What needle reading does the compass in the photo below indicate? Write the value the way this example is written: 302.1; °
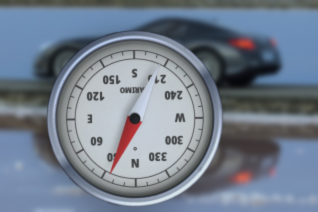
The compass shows 25; °
